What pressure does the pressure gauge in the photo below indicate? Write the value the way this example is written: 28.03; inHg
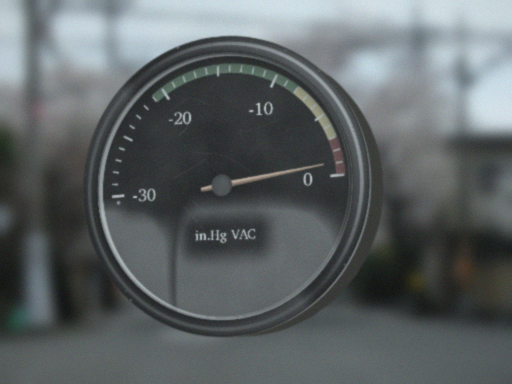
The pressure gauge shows -1; inHg
